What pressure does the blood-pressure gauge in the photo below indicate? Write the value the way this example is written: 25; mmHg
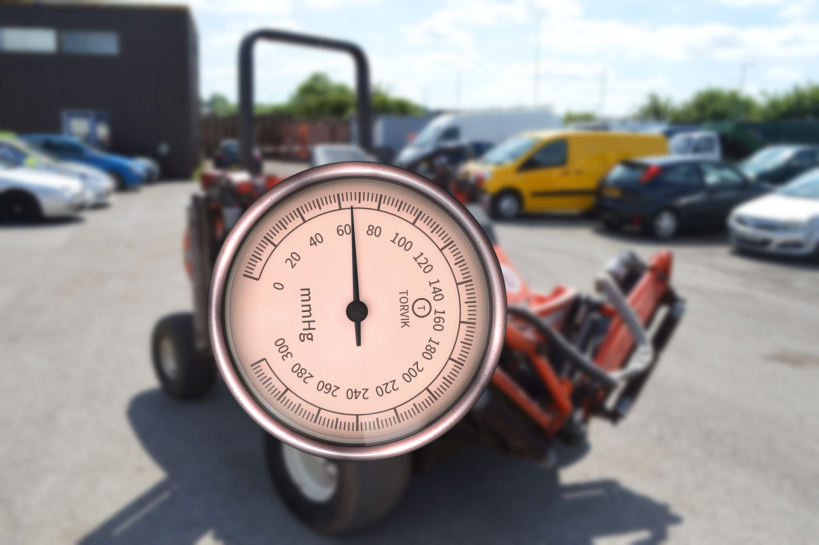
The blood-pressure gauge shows 66; mmHg
